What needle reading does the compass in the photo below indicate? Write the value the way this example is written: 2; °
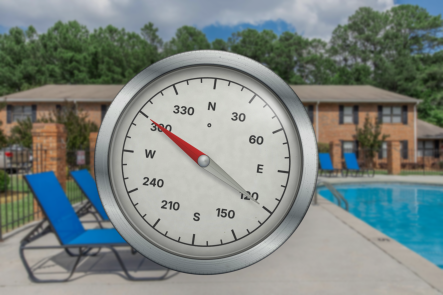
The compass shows 300; °
